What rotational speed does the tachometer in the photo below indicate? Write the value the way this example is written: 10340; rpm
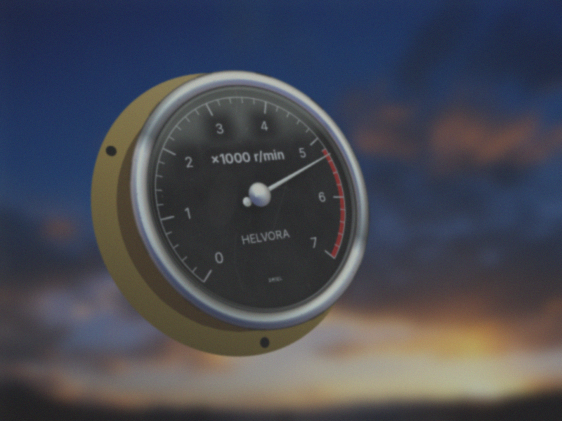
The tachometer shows 5300; rpm
